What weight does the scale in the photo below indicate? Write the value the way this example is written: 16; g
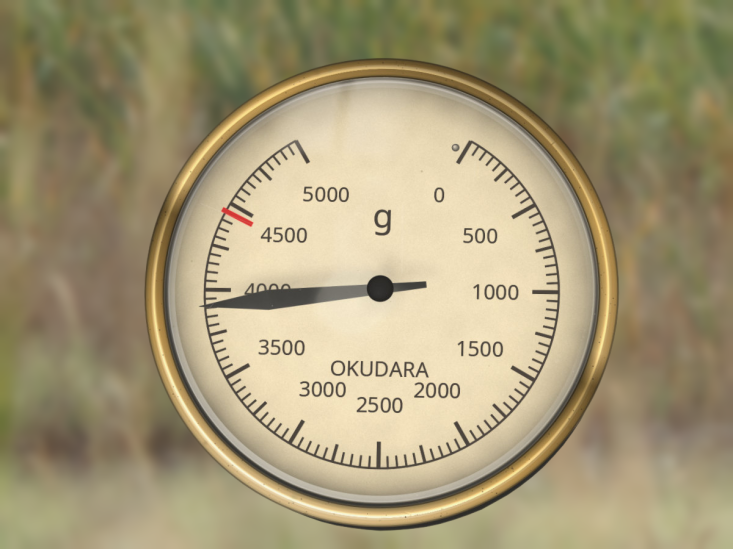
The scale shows 3900; g
